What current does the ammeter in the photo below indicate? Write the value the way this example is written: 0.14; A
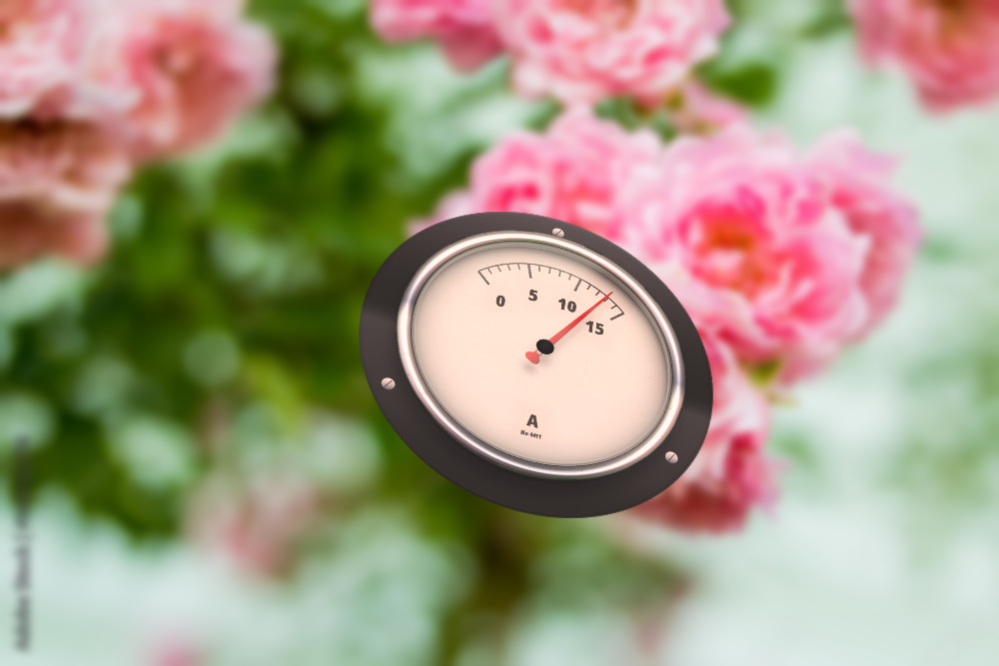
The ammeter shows 13; A
